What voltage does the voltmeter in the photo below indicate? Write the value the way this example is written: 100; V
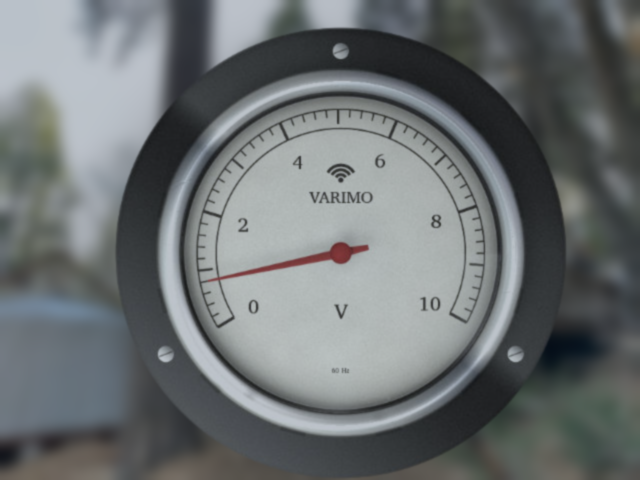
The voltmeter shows 0.8; V
